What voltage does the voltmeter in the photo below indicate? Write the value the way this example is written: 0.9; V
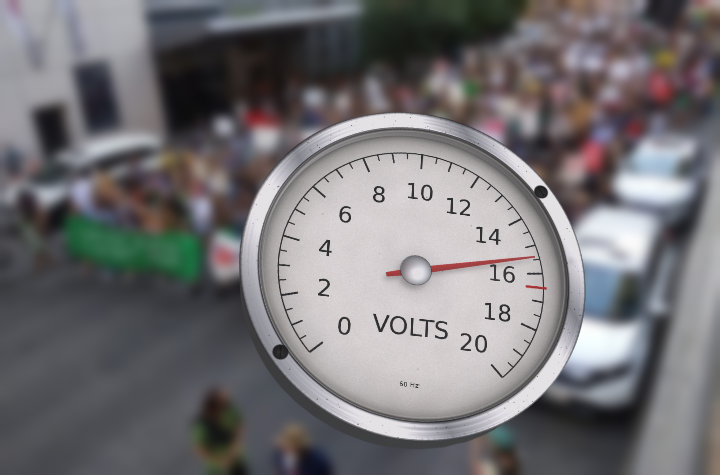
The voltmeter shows 15.5; V
